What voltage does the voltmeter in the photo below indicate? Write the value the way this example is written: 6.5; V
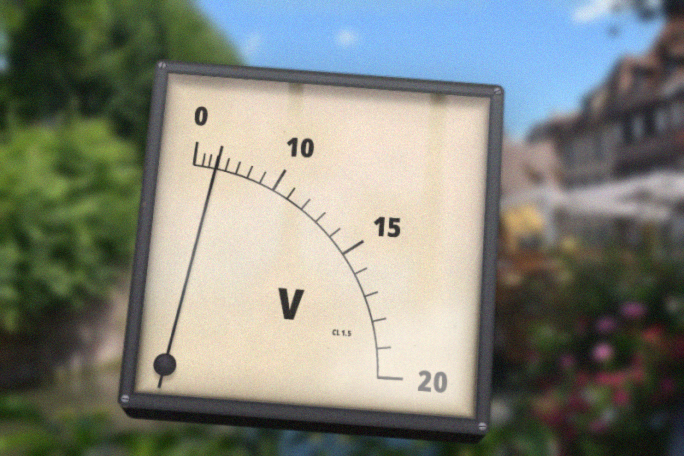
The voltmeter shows 5; V
